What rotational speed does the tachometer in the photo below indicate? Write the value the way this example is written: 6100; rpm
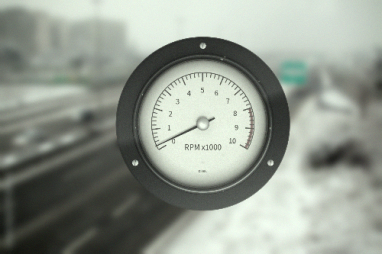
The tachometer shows 200; rpm
